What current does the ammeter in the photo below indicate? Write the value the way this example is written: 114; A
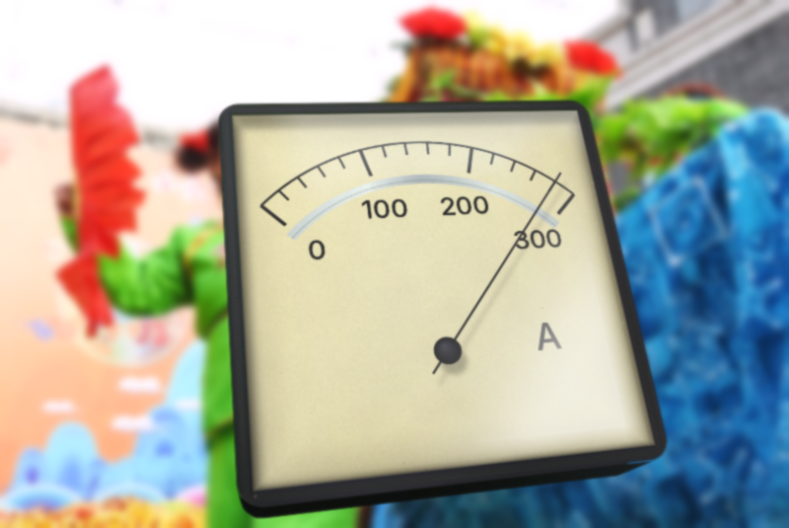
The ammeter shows 280; A
